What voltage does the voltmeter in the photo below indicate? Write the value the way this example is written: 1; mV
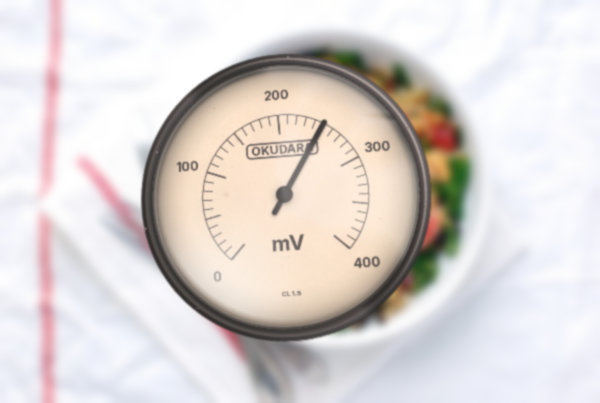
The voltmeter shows 250; mV
